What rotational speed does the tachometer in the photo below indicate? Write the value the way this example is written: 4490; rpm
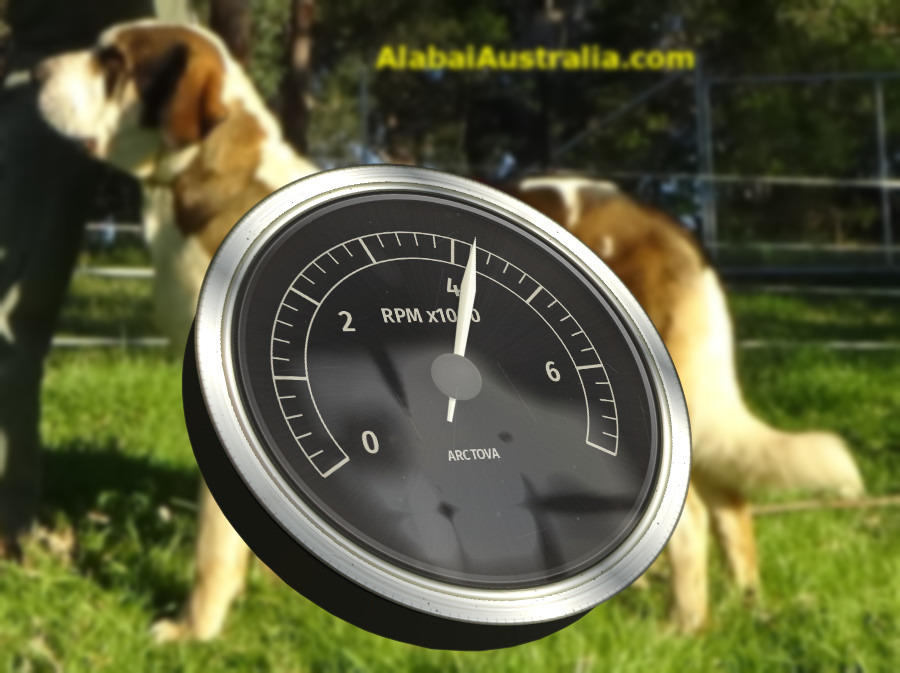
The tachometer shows 4200; rpm
